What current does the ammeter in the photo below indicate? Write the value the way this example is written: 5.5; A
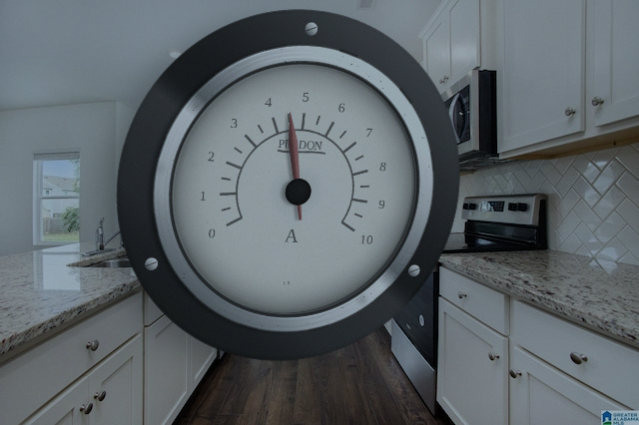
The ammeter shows 4.5; A
